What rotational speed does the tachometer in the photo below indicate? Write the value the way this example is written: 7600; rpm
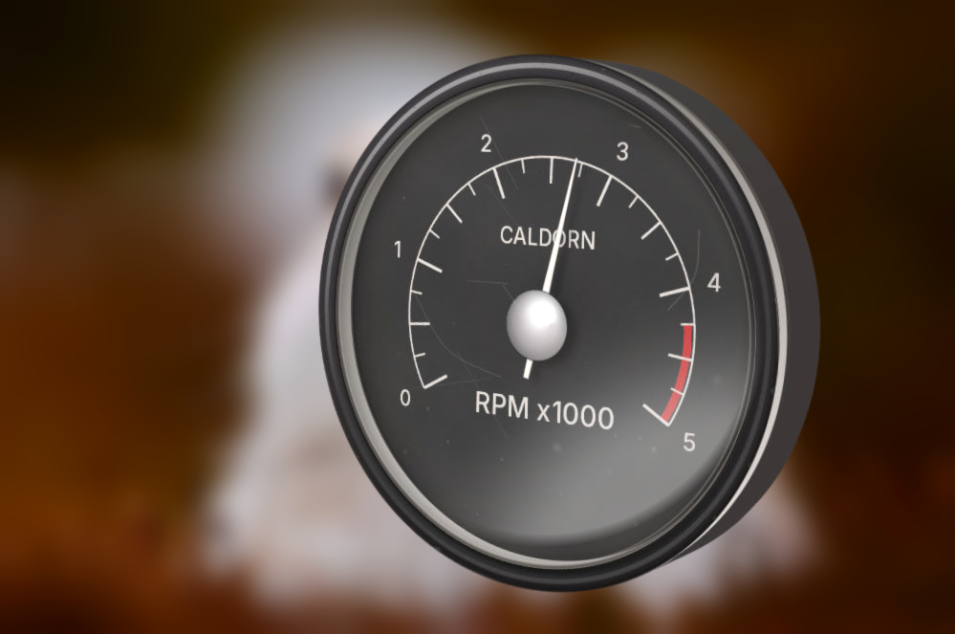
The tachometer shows 2750; rpm
